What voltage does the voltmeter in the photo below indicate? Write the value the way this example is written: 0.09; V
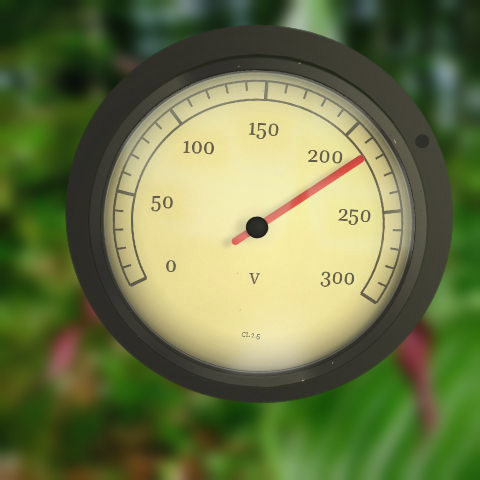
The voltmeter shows 215; V
